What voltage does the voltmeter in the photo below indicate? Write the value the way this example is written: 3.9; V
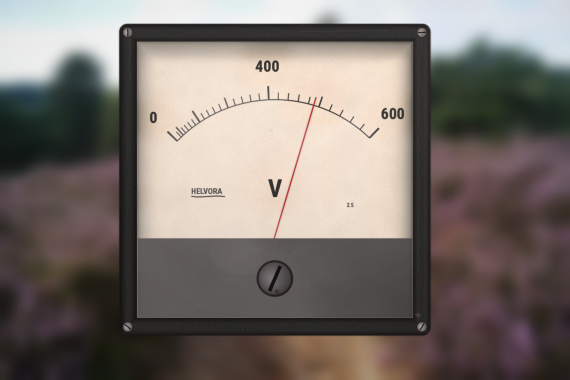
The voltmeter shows 490; V
